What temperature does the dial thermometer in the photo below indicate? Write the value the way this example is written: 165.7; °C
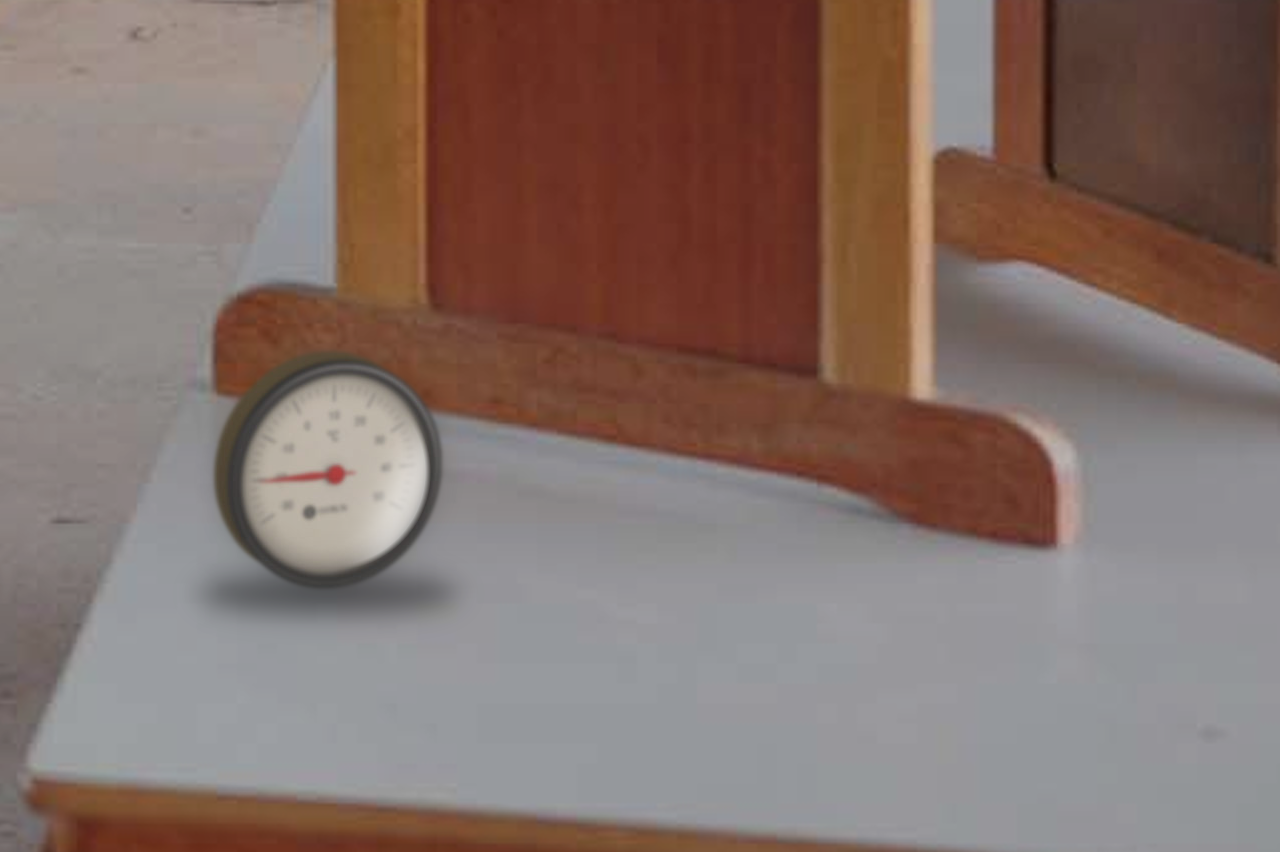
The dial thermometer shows -20; °C
